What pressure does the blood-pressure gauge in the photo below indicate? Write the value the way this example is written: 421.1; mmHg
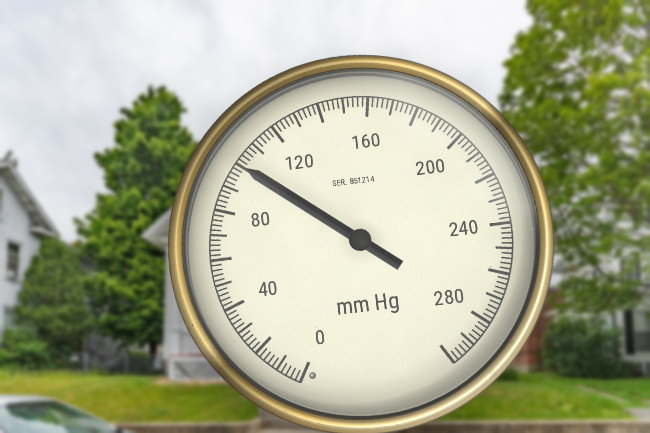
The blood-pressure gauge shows 100; mmHg
